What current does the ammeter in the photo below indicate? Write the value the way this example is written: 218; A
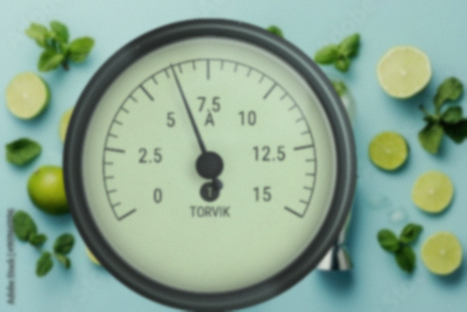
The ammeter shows 6.25; A
